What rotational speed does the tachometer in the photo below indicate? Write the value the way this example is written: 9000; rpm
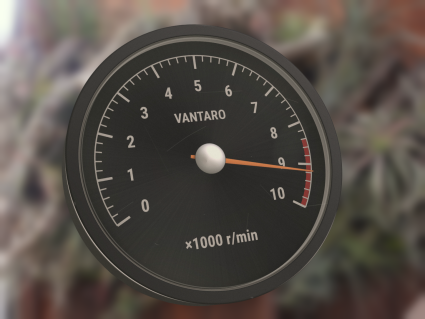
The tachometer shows 9200; rpm
